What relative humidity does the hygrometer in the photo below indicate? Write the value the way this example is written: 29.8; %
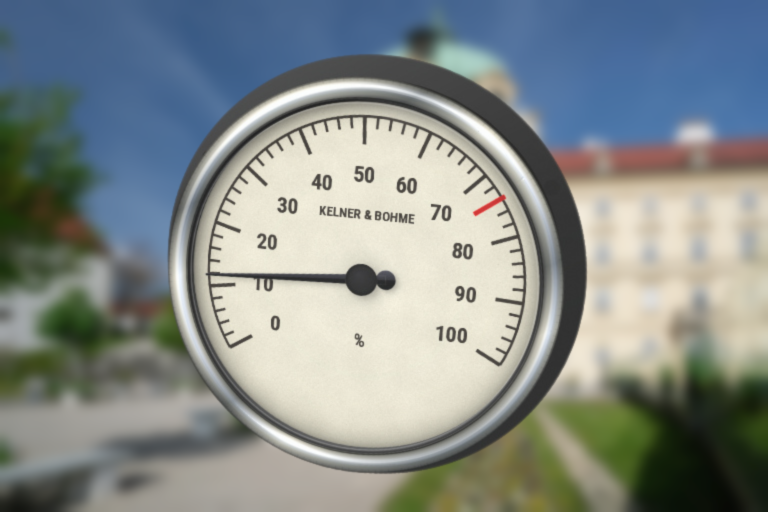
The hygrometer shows 12; %
